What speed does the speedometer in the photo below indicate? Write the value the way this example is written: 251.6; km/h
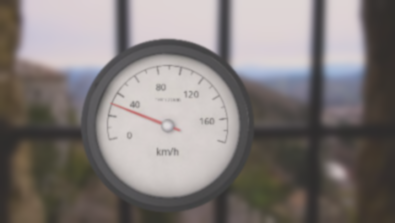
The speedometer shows 30; km/h
